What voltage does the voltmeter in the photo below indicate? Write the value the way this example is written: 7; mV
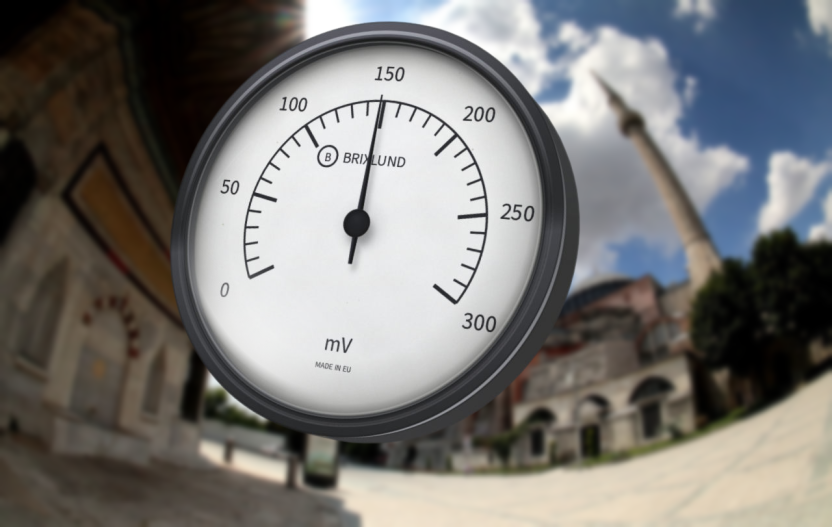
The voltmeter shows 150; mV
